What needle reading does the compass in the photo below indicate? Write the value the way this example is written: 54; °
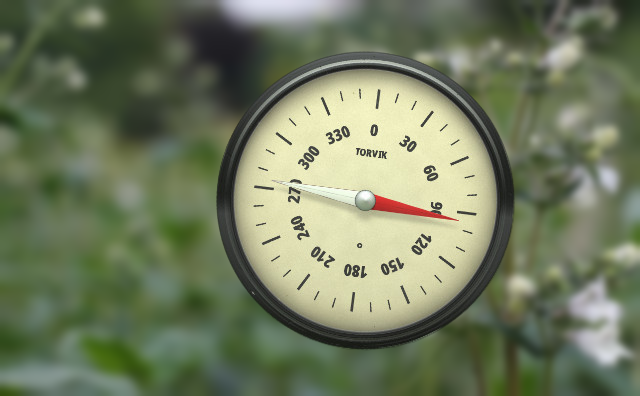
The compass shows 95; °
